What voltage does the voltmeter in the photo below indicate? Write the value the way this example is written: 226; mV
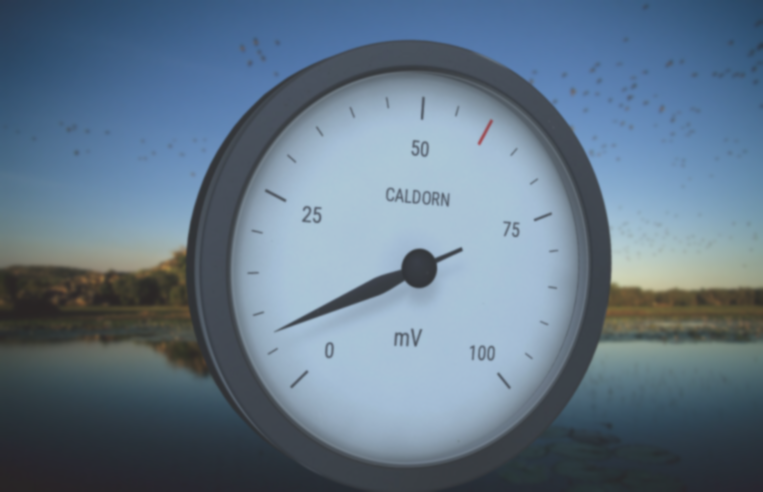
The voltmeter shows 7.5; mV
